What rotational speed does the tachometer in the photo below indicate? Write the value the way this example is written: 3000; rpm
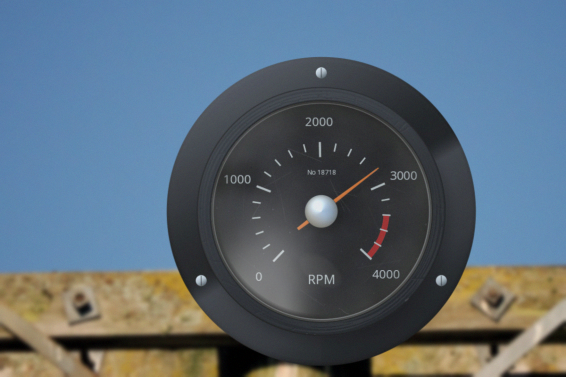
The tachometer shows 2800; rpm
